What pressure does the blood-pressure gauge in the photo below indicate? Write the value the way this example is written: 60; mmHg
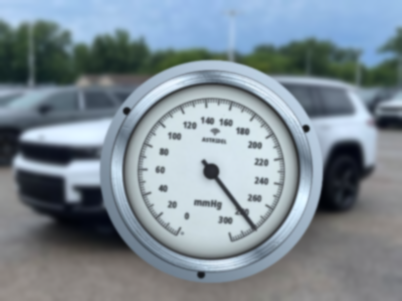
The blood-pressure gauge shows 280; mmHg
